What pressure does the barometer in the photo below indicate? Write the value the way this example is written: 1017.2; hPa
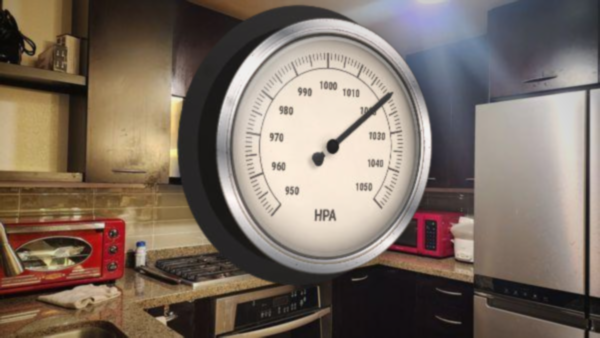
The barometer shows 1020; hPa
